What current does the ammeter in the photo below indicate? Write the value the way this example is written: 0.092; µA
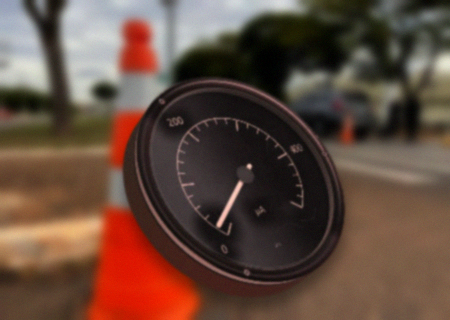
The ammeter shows 20; µA
